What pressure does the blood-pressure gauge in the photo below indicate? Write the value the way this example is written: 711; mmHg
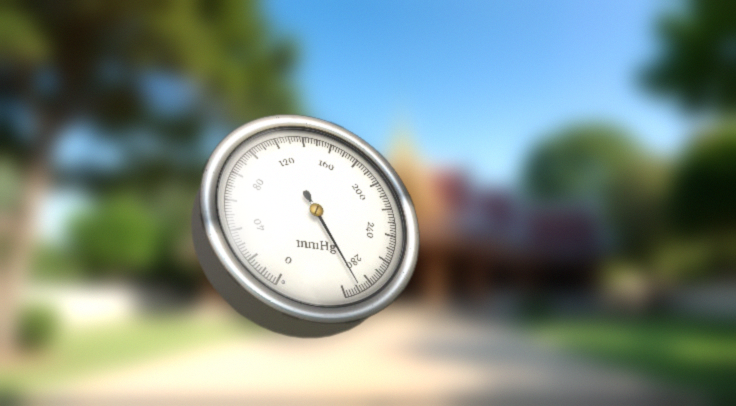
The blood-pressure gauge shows 290; mmHg
